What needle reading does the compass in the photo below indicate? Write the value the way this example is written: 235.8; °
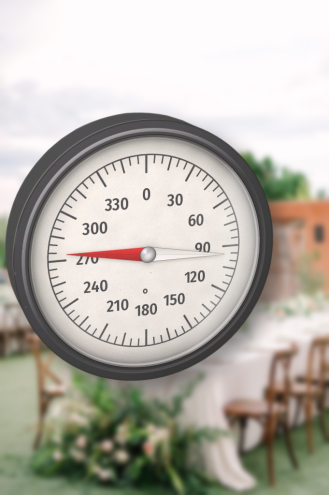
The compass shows 275; °
